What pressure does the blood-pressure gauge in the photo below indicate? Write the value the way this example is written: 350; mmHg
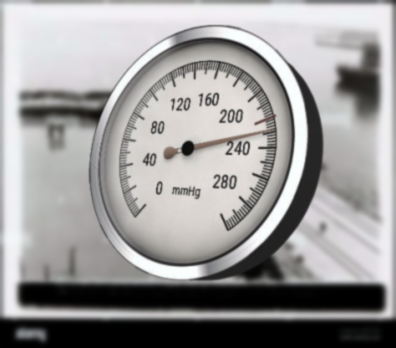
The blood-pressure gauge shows 230; mmHg
